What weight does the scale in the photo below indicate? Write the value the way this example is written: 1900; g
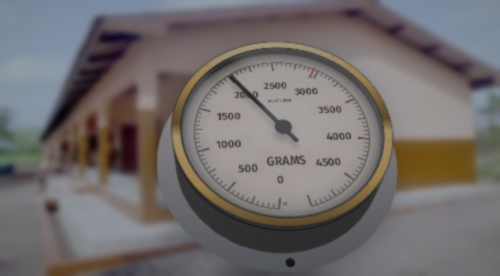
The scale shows 2000; g
